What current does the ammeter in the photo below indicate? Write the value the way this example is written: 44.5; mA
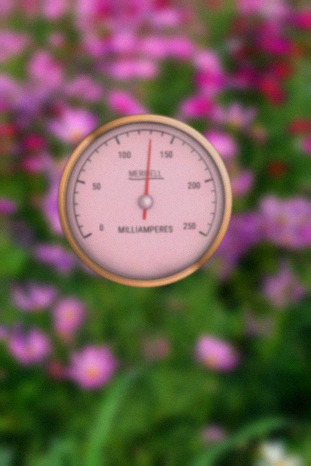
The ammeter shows 130; mA
